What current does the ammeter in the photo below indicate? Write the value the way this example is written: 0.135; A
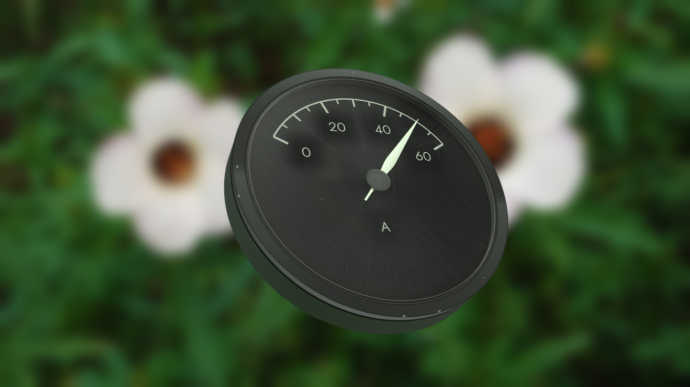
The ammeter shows 50; A
